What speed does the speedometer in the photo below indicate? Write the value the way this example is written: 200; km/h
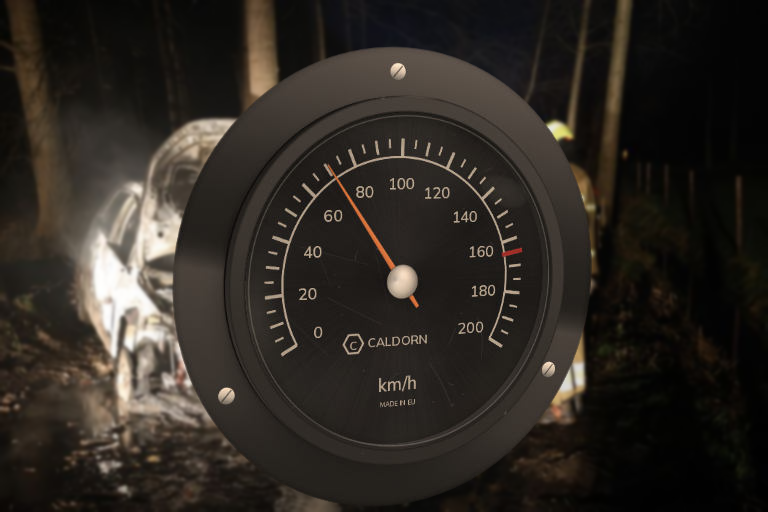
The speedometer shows 70; km/h
